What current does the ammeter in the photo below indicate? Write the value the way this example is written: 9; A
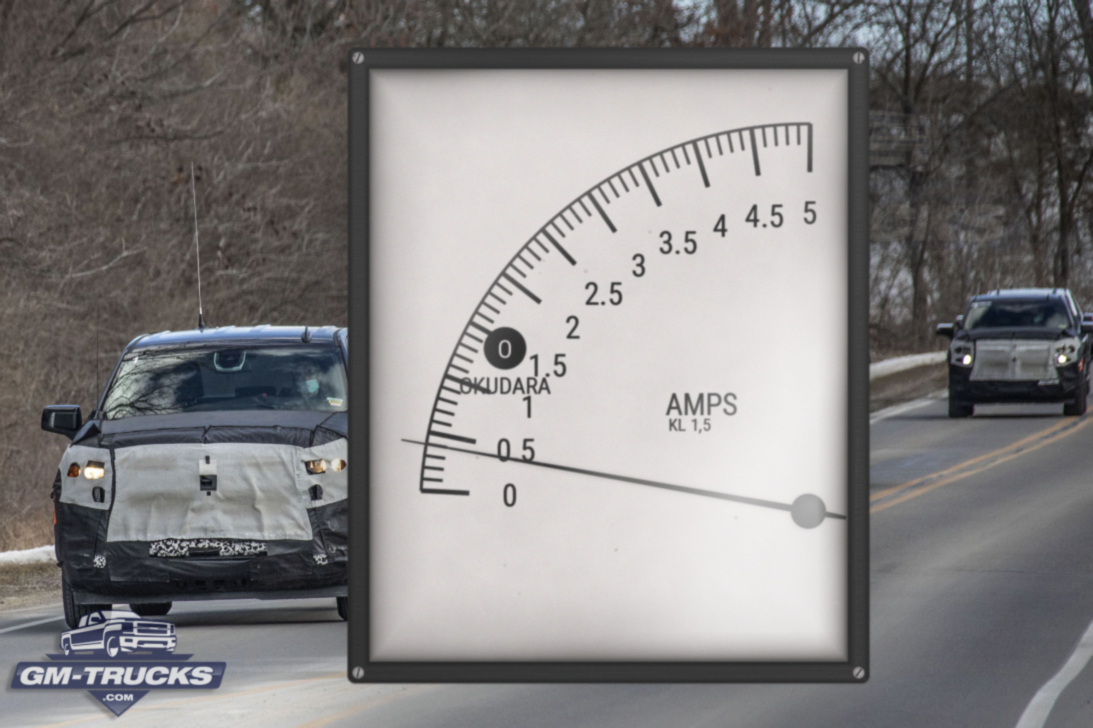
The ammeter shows 0.4; A
